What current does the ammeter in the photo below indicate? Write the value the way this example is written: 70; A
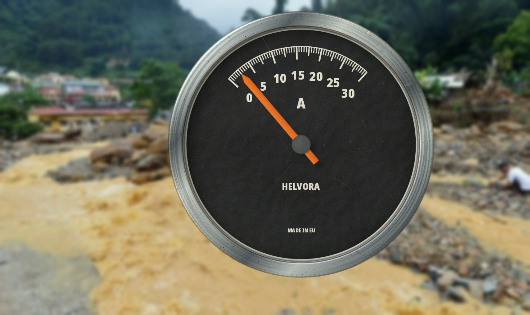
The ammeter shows 2.5; A
